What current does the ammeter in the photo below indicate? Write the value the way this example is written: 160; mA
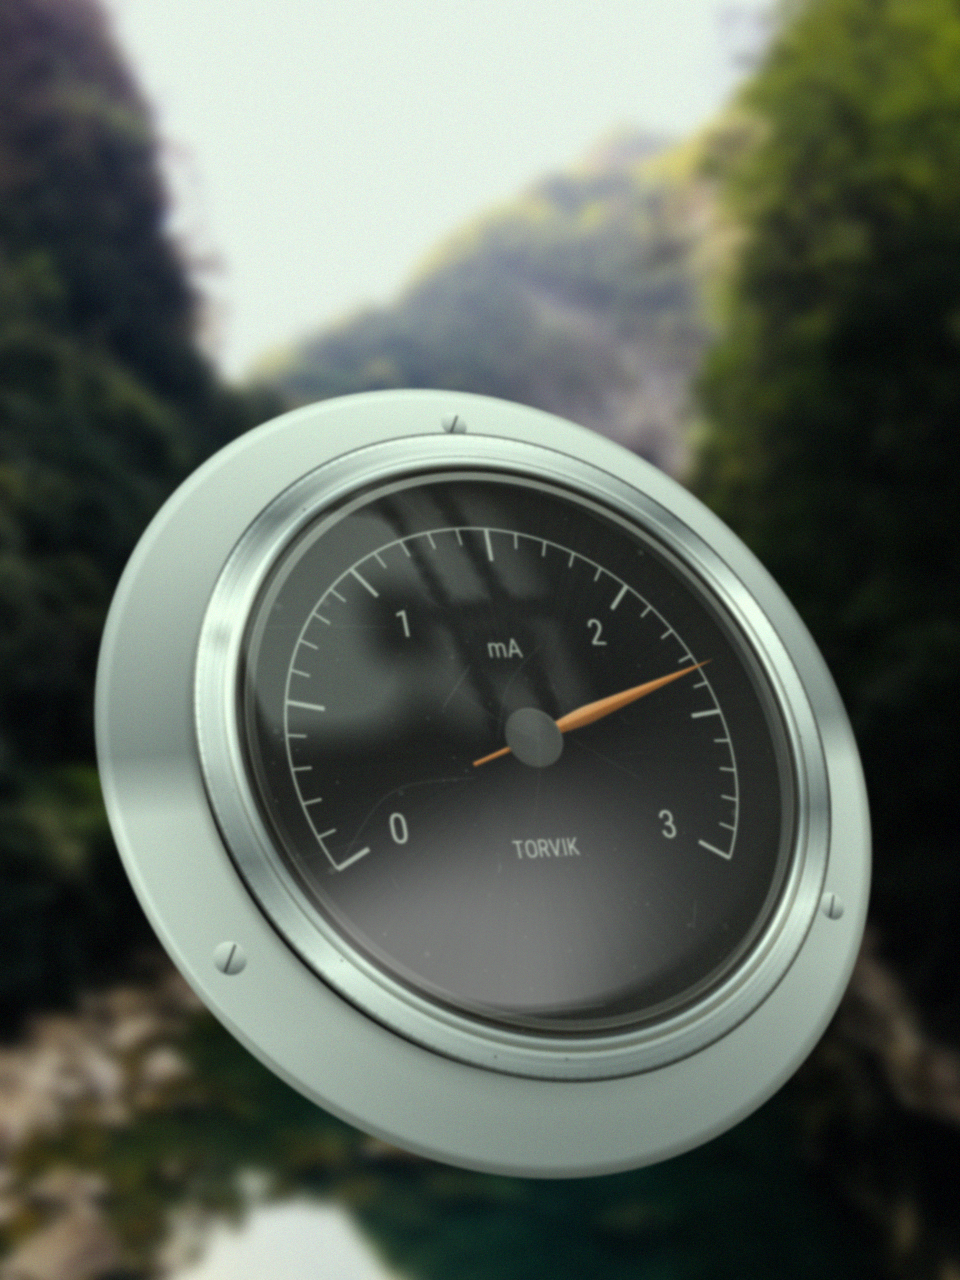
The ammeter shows 2.35; mA
